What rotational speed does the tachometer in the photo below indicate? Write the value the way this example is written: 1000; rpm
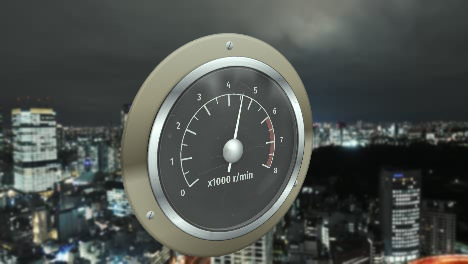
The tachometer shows 4500; rpm
